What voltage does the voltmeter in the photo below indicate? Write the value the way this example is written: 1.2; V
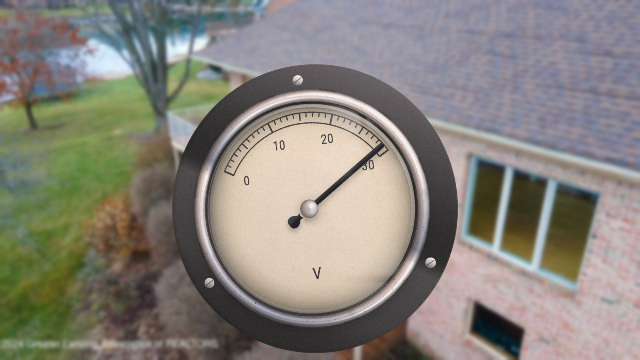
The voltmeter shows 29; V
